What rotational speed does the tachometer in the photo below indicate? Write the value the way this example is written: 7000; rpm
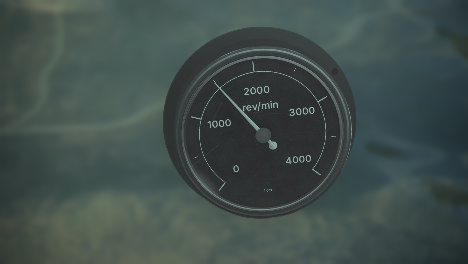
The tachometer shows 1500; rpm
